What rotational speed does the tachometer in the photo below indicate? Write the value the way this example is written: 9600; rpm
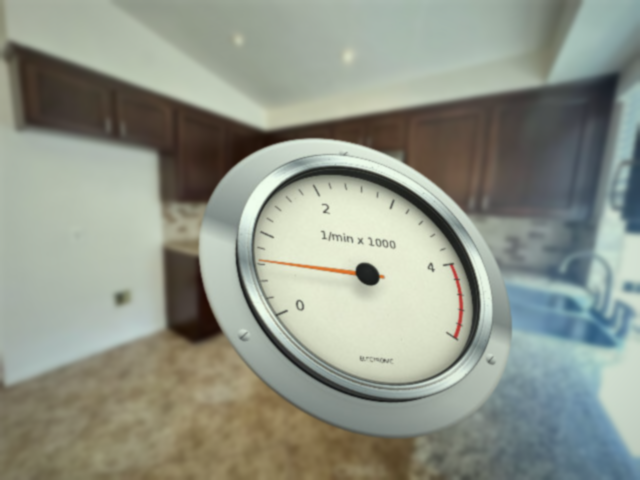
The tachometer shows 600; rpm
